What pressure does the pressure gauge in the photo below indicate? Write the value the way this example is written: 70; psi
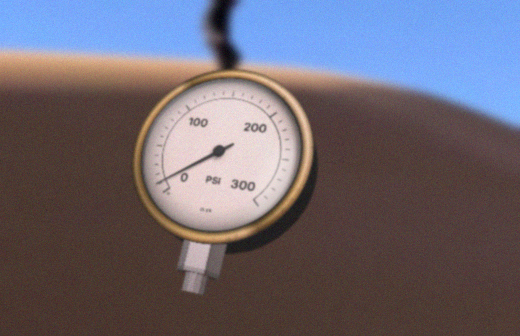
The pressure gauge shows 10; psi
